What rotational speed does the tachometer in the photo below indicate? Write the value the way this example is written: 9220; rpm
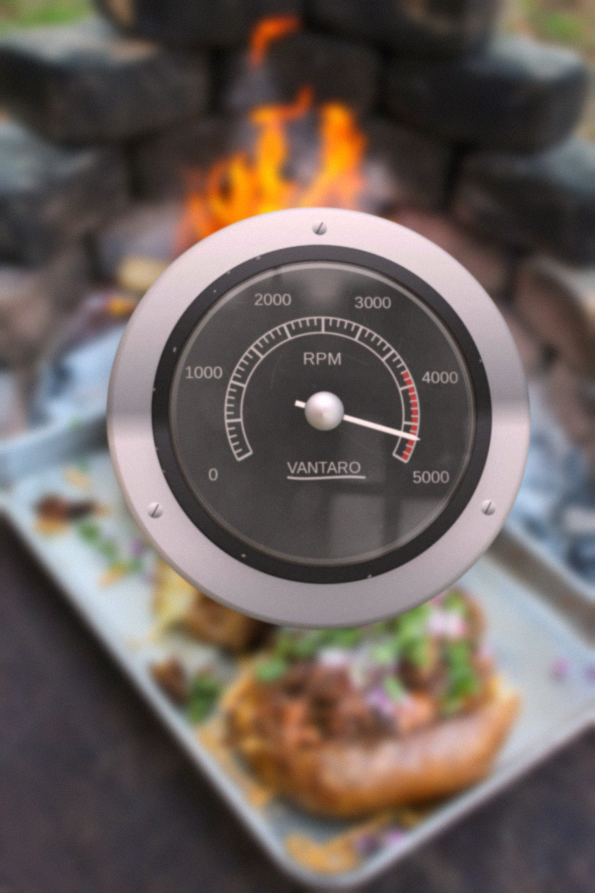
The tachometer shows 4700; rpm
